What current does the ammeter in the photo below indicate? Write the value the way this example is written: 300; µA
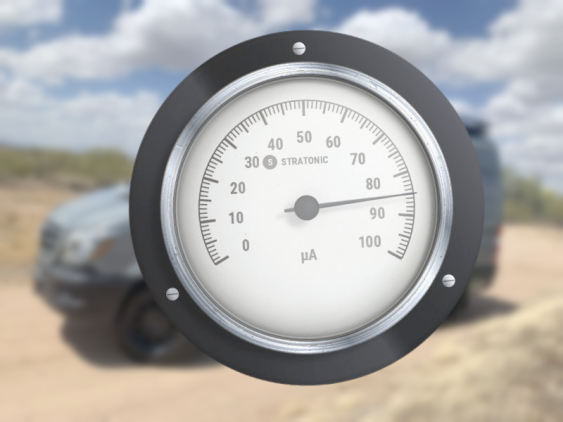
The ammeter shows 85; µA
